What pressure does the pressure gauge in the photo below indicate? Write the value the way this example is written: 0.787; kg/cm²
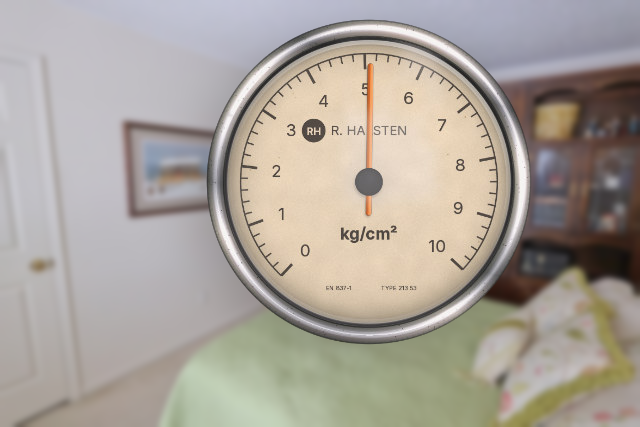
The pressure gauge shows 5.1; kg/cm²
